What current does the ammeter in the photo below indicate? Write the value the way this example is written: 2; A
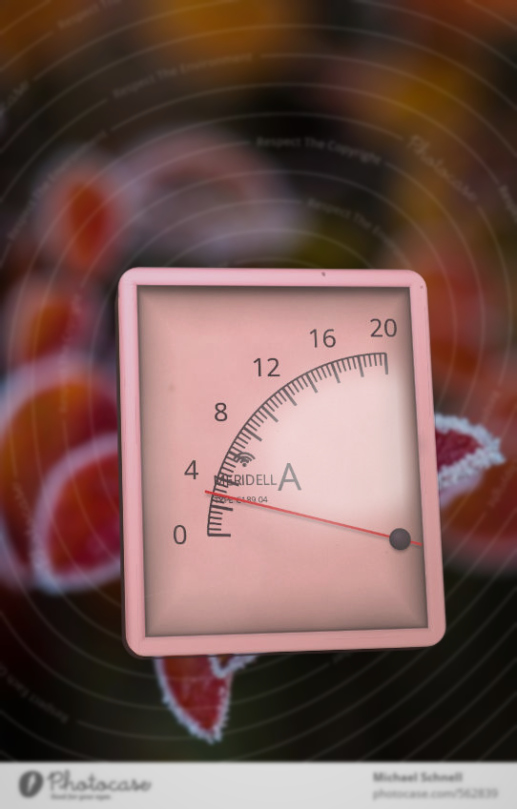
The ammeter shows 2.8; A
